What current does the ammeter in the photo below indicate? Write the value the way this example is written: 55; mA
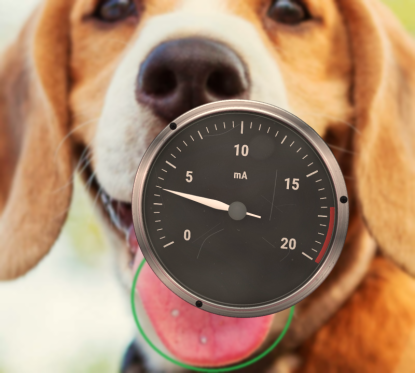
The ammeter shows 3.5; mA
